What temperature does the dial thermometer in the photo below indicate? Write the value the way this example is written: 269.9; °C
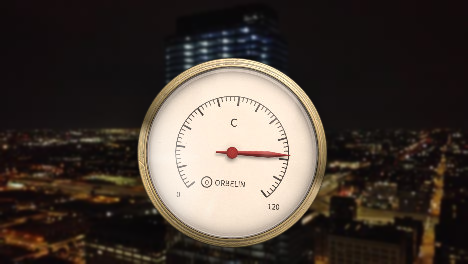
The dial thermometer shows 98; °C
